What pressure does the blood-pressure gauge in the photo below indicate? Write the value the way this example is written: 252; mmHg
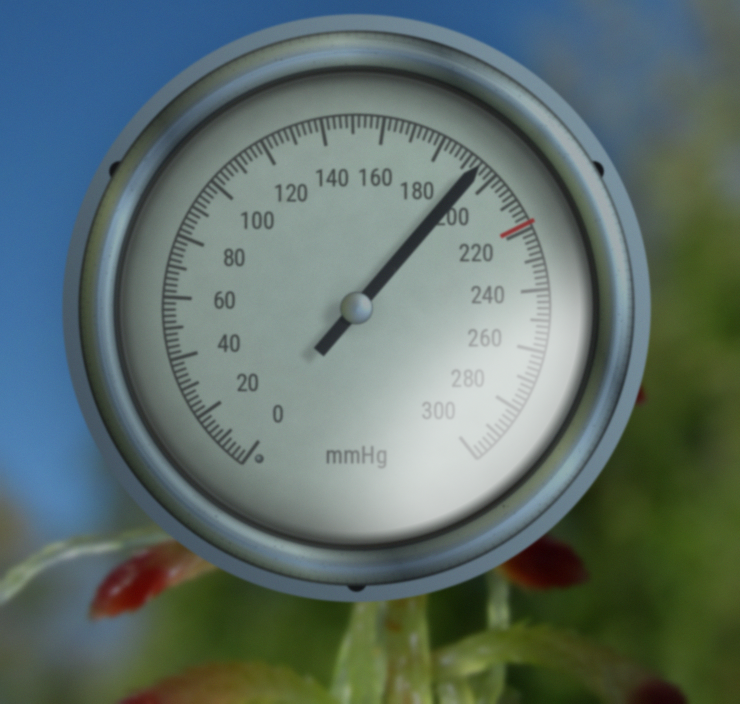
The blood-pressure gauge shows 194; mmHg
